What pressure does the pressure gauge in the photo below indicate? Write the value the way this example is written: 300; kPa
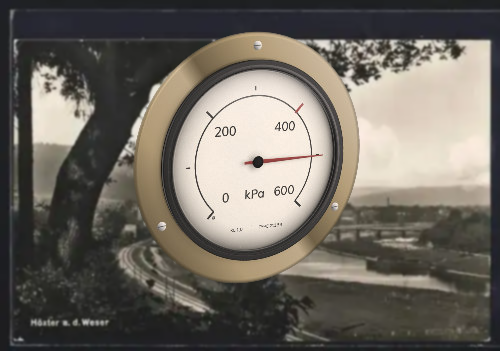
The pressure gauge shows 500; kPa
